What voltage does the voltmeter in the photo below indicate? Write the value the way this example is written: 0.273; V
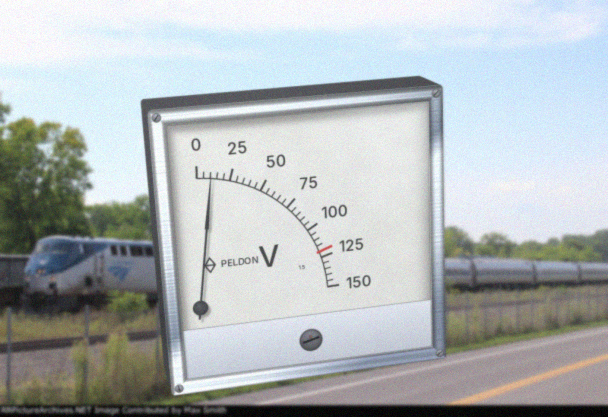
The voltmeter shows 10; V
